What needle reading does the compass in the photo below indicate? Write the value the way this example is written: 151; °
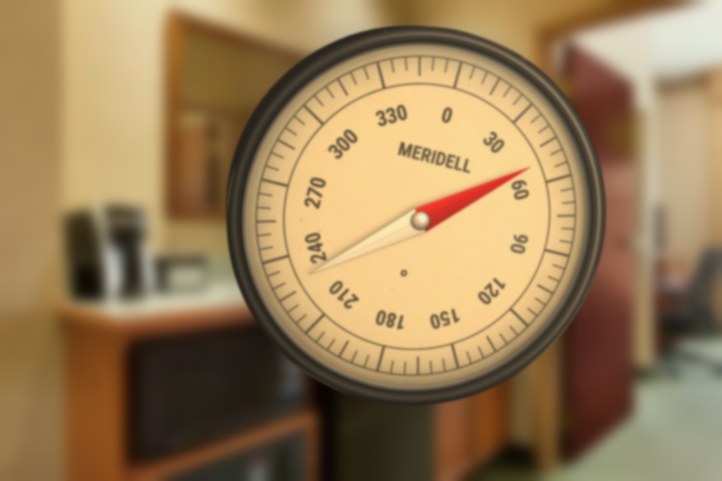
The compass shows 50; °
